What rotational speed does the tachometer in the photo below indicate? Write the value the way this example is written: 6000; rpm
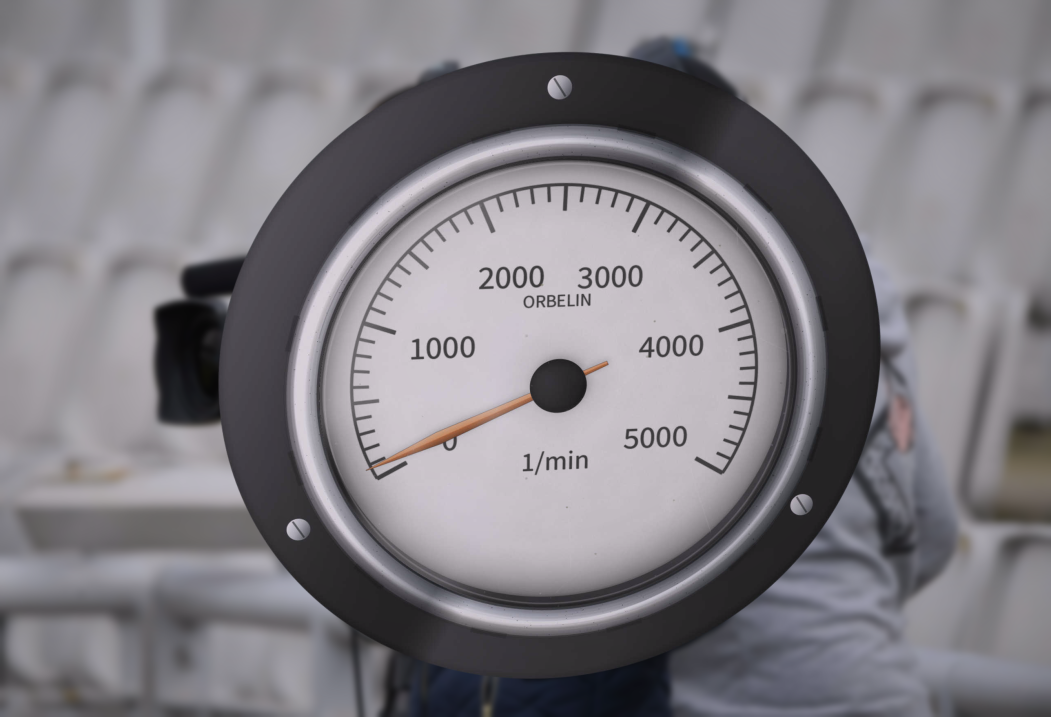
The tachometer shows 100; rpm
